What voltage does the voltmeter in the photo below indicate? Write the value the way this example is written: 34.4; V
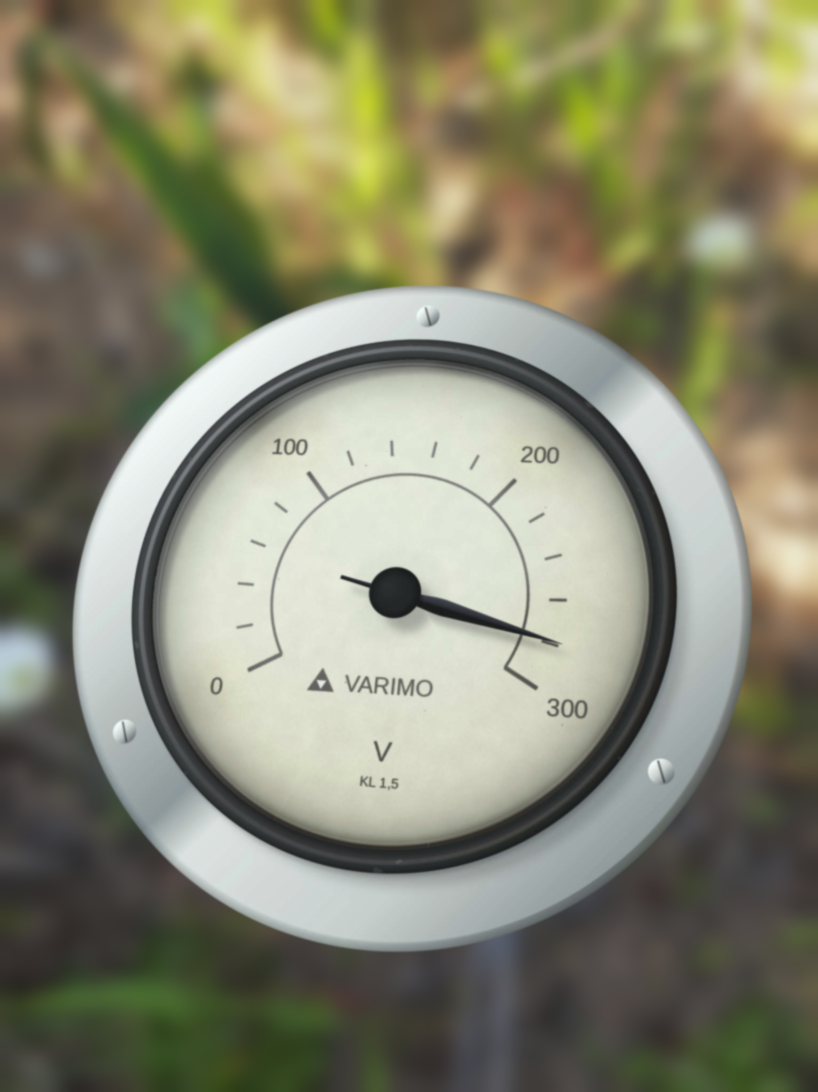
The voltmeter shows 280; V
